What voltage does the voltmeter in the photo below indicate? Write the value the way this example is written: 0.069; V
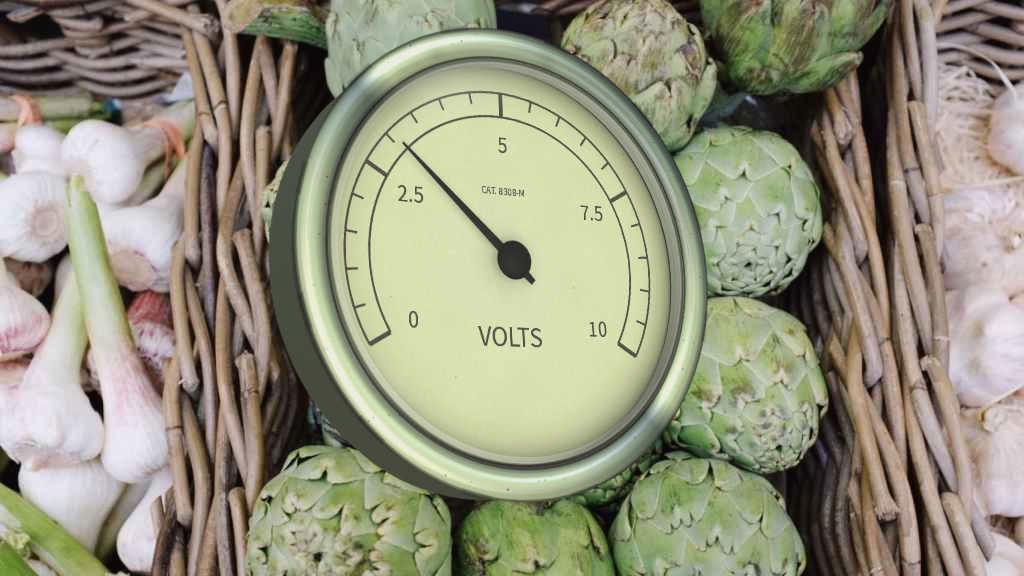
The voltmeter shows 3; V
